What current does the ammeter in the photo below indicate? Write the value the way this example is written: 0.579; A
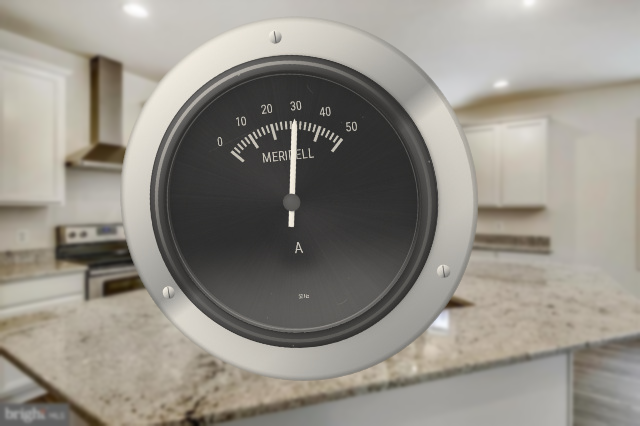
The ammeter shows 30; A
